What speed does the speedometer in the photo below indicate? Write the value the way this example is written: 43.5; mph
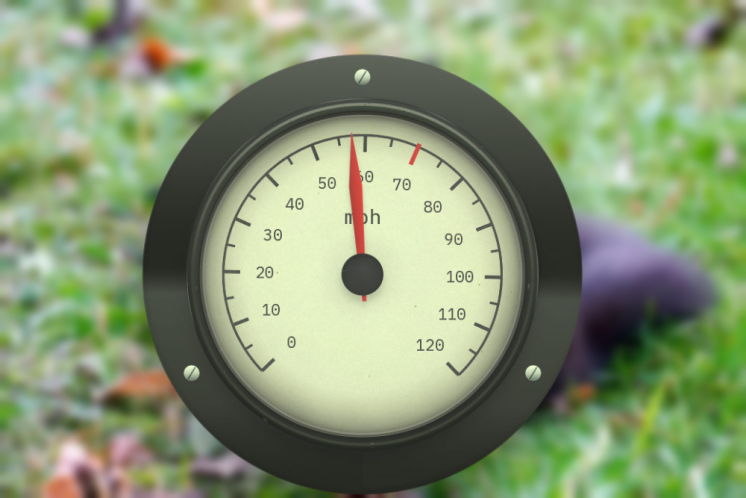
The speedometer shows 57.5; mph
